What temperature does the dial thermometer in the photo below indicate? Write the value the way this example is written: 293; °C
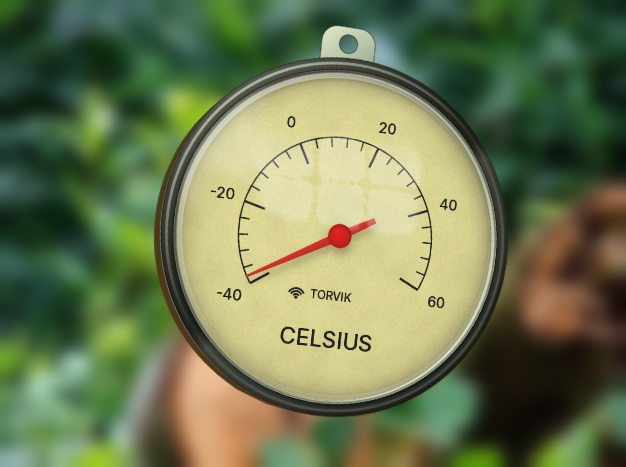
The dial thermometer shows -38; °C
